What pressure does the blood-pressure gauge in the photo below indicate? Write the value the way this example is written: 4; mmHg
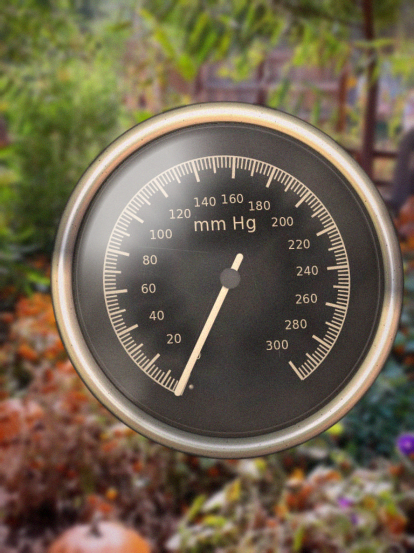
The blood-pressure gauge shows 2; mmHg
